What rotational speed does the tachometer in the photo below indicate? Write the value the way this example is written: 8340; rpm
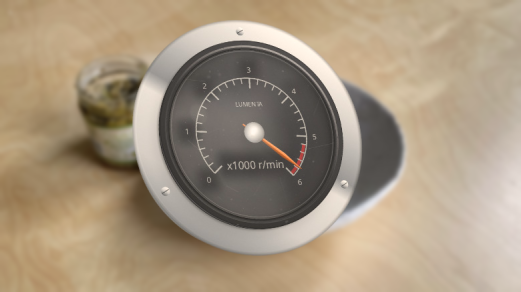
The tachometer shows 5800; rpm
